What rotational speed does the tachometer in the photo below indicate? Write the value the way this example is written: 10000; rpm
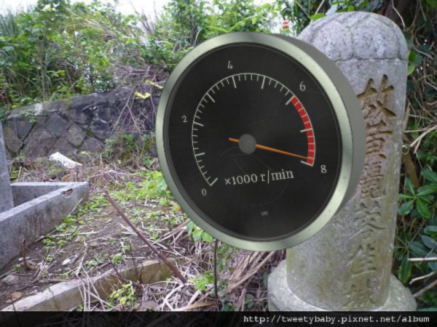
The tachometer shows 7800; rpm
